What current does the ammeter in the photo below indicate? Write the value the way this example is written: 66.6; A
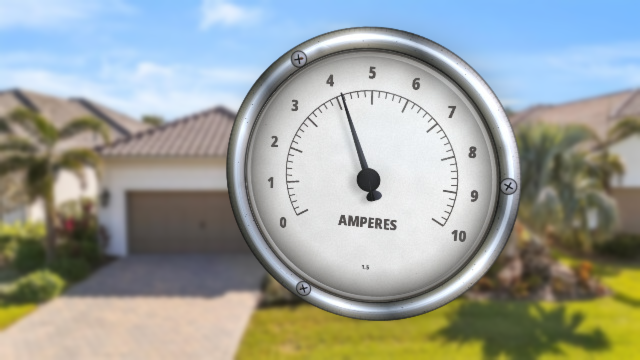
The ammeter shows 4.2; A
